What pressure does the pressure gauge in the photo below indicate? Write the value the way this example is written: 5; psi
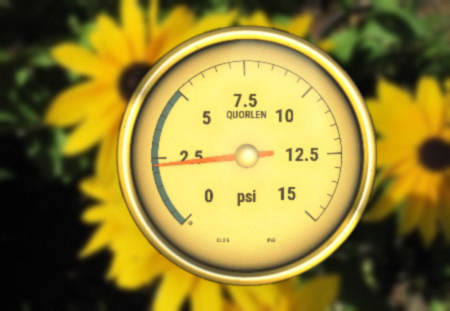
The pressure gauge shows 2.25; psi
